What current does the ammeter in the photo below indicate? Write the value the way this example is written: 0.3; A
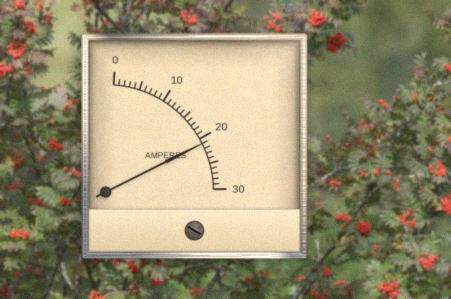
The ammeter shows 21; A
